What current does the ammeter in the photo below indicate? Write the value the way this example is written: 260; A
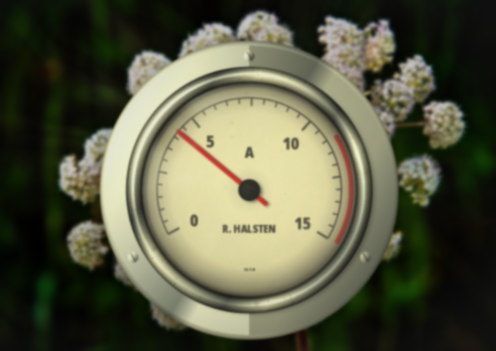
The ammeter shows 4.25; A
